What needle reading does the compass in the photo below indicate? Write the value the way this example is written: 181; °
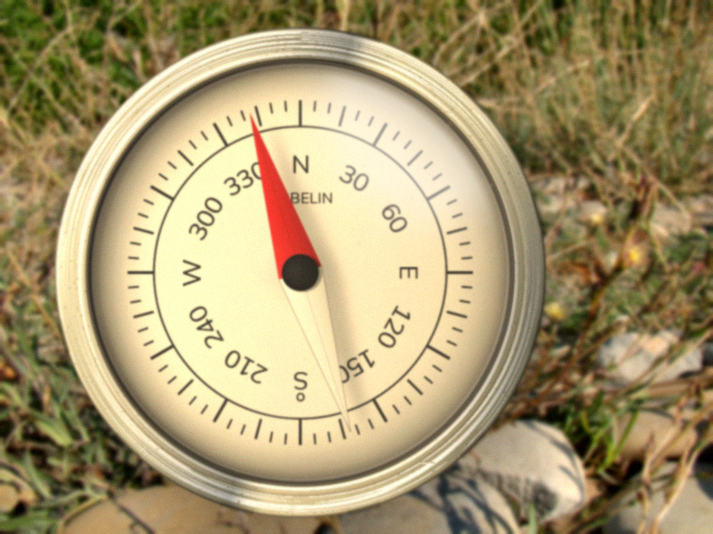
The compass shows 342.5; °
